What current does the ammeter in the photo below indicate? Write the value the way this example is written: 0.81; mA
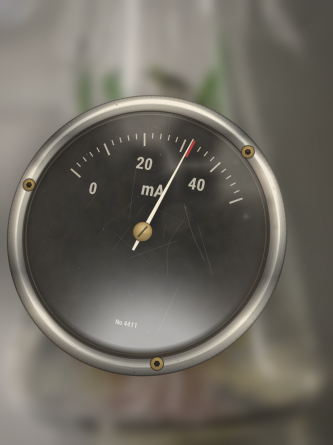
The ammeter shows 32; mA
